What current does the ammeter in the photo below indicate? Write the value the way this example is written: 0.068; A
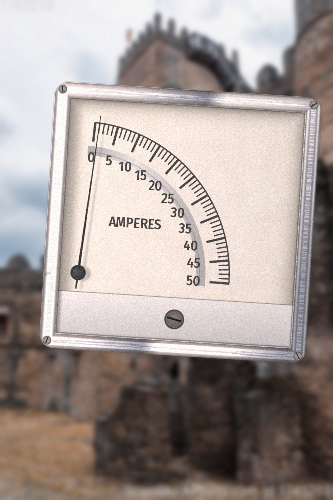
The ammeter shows 1; A
